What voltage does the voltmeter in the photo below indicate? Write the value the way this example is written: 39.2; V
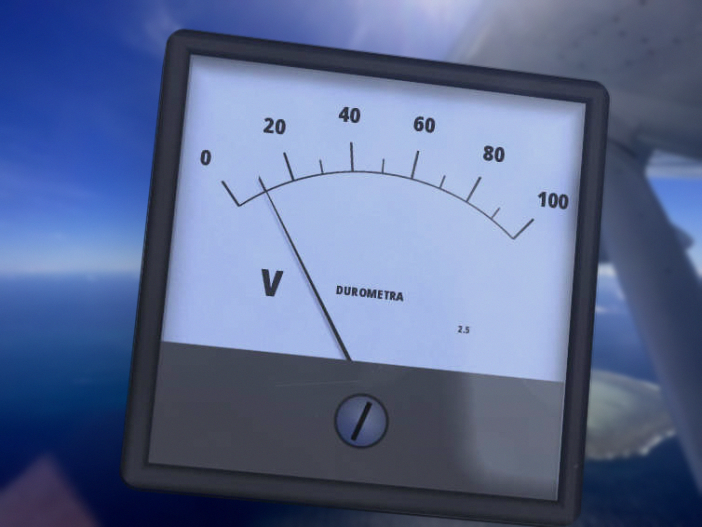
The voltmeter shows 10; V
